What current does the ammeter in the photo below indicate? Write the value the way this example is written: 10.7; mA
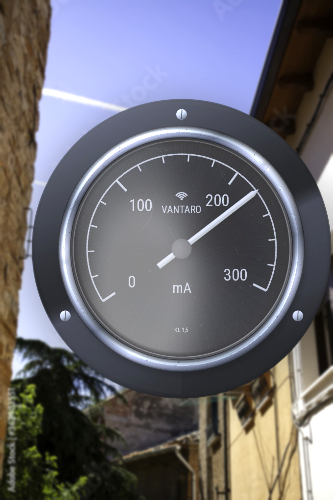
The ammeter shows 220; mA
